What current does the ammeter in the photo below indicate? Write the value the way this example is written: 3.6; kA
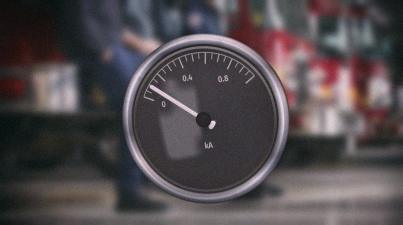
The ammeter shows 0.1; kA
